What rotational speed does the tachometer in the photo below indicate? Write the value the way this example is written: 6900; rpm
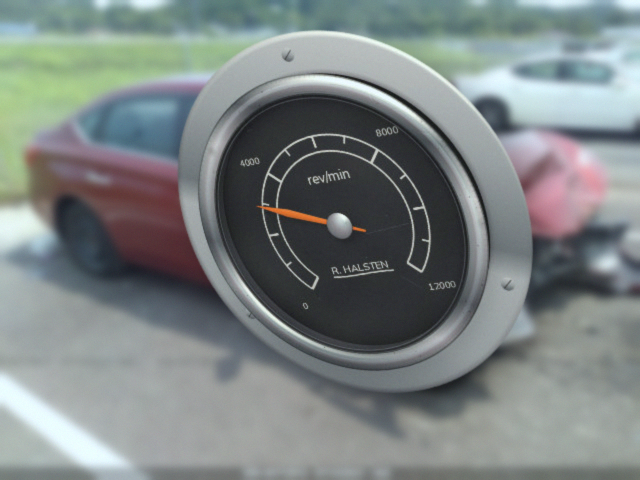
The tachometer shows 3000; rpm
